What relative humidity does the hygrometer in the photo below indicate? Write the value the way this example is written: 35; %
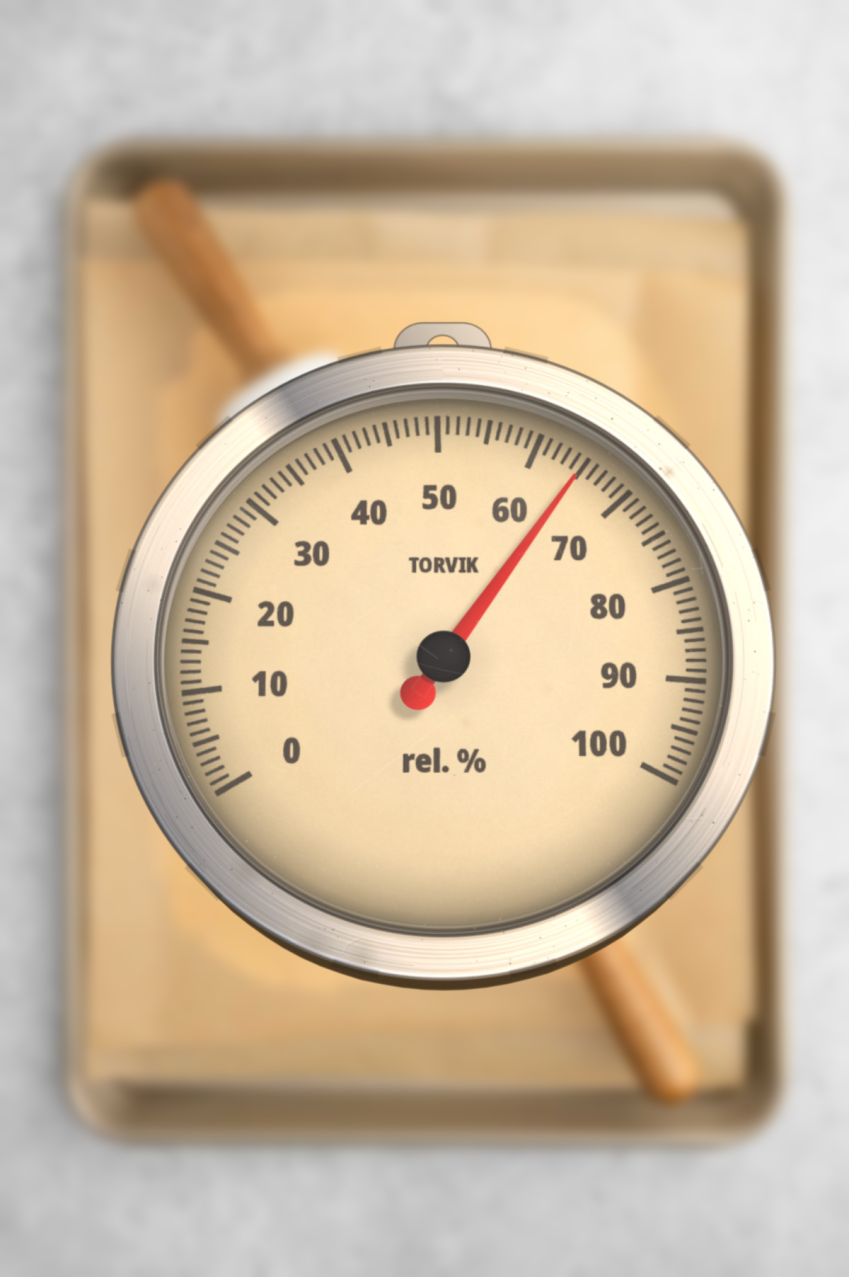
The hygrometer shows 65; %
